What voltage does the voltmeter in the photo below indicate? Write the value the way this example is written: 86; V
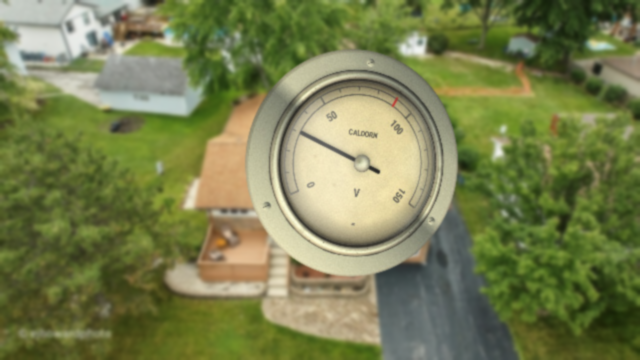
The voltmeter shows 30; V
